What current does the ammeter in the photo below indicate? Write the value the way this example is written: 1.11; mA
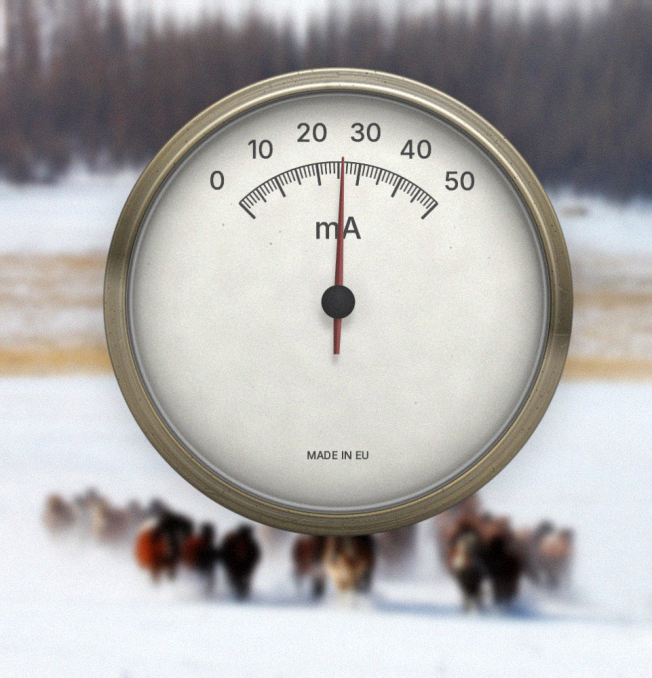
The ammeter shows 26; mA
